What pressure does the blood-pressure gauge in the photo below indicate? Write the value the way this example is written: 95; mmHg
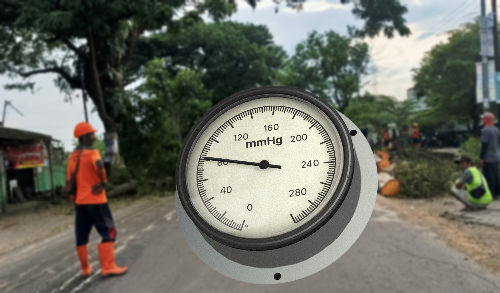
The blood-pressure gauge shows 80; mmHg
